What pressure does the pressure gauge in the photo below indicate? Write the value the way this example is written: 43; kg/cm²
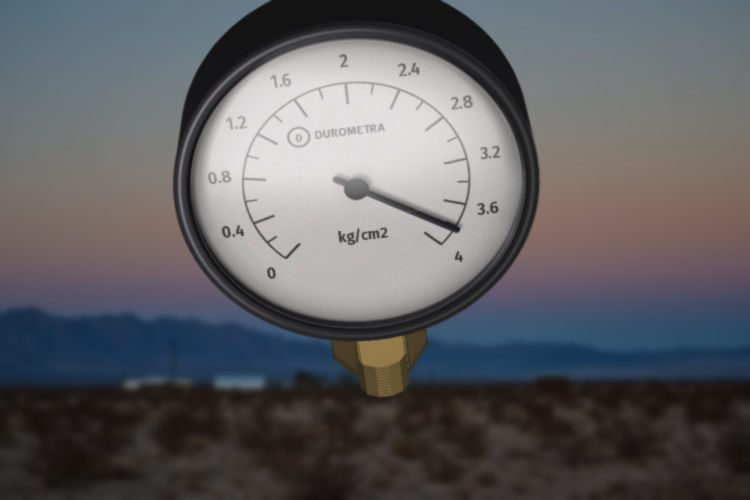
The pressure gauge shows 3.8; kg/cm²
